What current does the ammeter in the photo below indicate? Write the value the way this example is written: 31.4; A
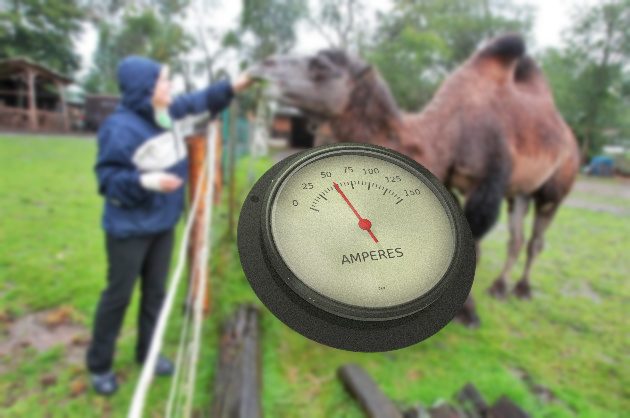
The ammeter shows 50; A
